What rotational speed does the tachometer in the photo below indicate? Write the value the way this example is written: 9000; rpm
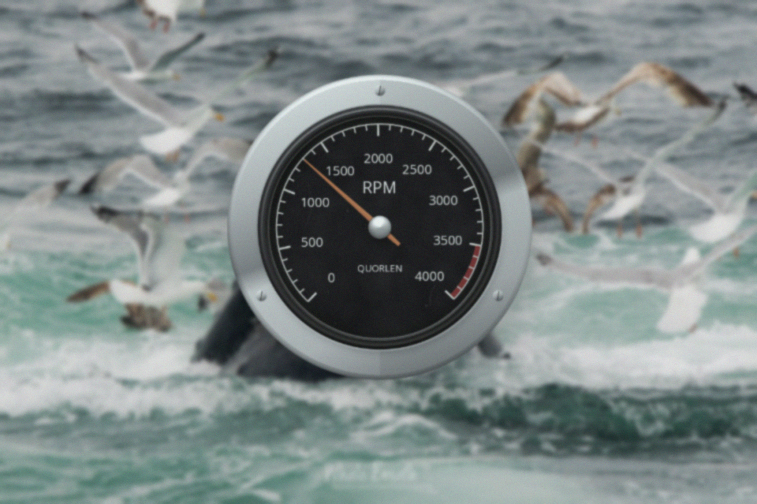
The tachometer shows 1300; rpm
